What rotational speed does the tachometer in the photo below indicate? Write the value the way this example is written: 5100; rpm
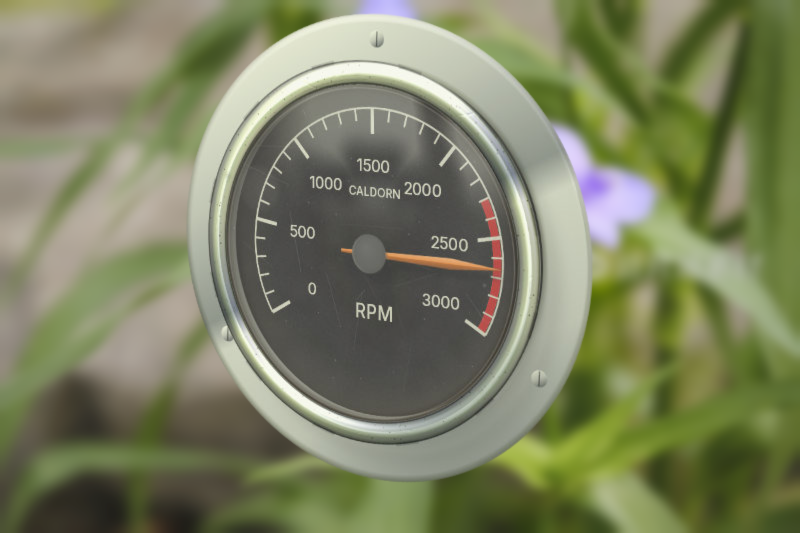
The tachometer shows 2650; rpm
